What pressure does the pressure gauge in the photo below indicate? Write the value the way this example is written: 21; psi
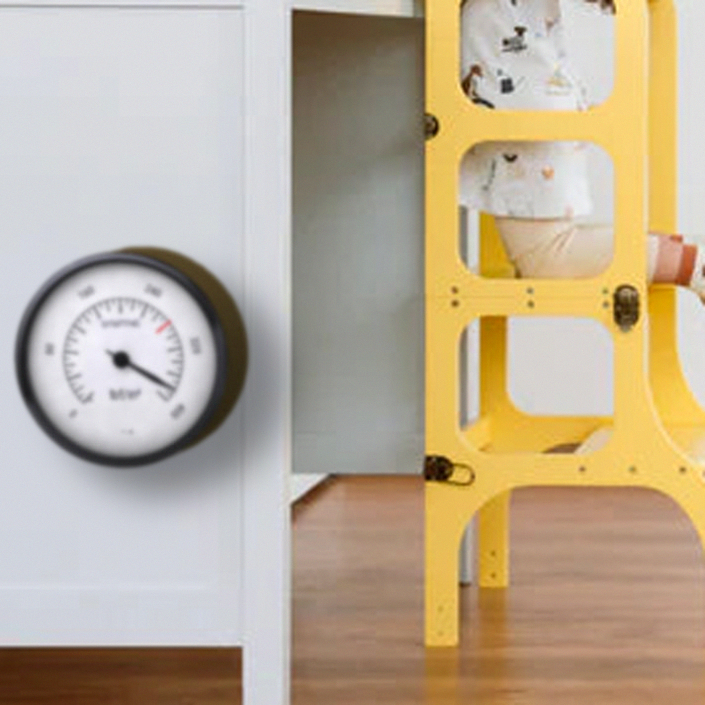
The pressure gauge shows 380; psi
